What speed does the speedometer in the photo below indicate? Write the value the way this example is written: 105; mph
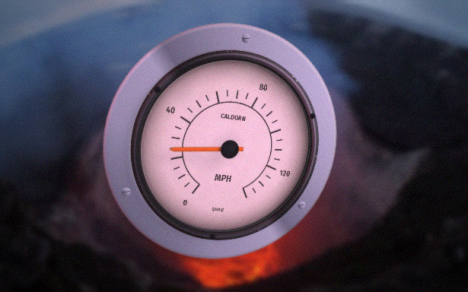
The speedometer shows 25; mph
